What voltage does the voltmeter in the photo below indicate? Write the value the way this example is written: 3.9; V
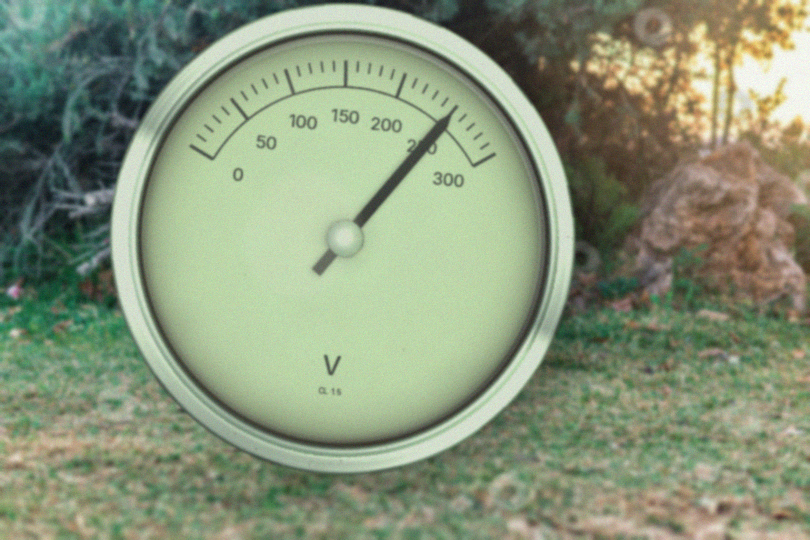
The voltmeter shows 250; V
